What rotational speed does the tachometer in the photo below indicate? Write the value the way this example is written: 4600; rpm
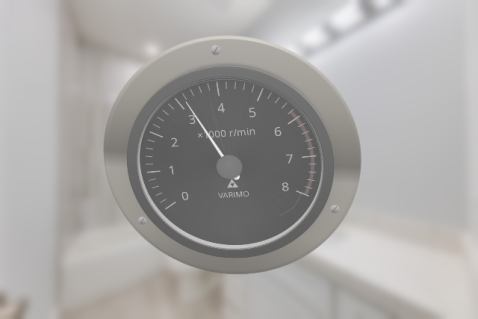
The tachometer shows 3200; rpm
